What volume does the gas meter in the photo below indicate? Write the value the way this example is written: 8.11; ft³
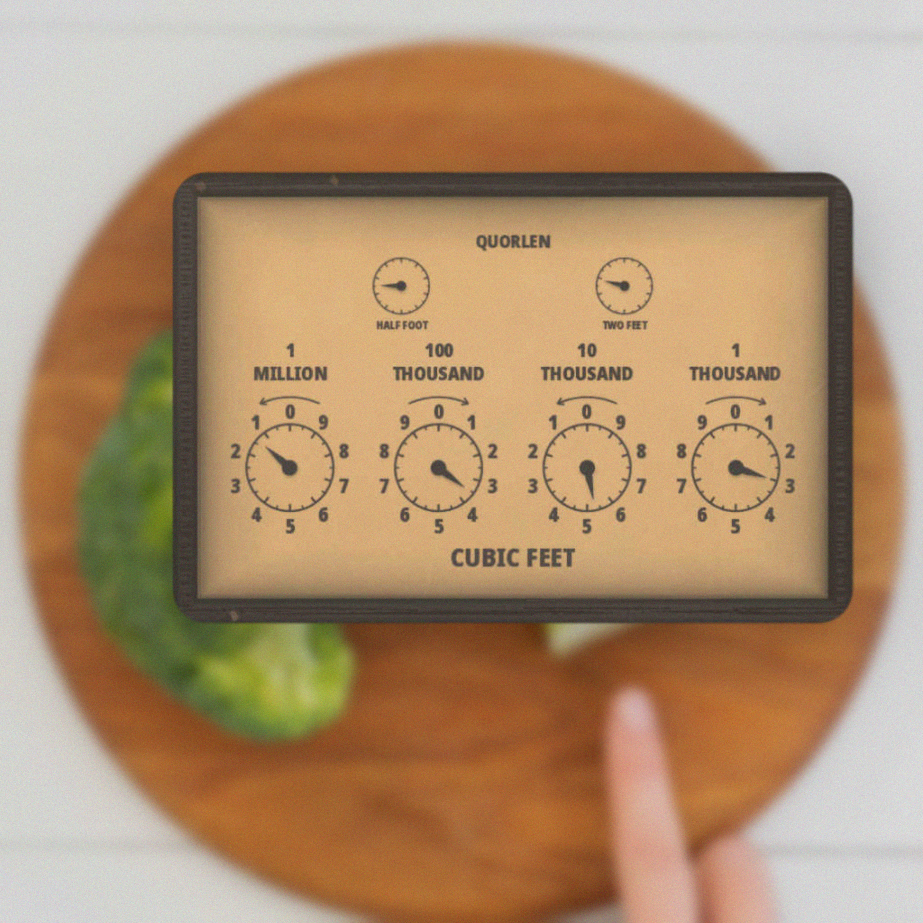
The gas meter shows 135300; ft³
